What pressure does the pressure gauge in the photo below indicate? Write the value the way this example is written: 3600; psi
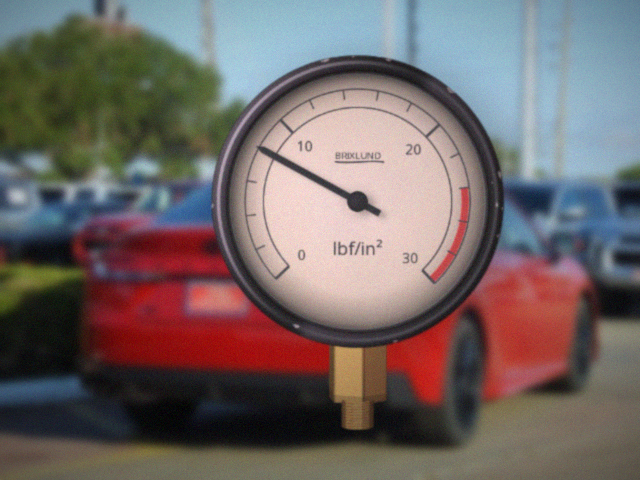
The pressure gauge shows 8; psi
